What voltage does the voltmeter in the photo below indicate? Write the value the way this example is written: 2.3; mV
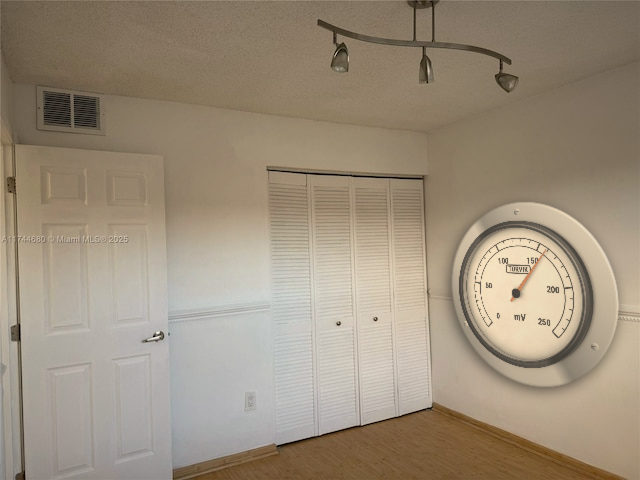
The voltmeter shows 160; mV
